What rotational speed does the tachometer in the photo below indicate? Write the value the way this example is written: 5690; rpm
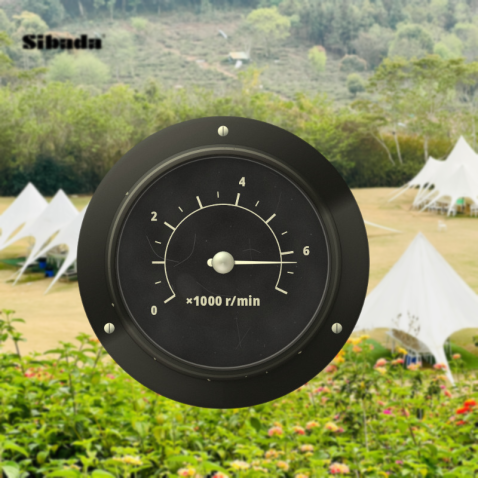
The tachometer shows 6250; rpm
